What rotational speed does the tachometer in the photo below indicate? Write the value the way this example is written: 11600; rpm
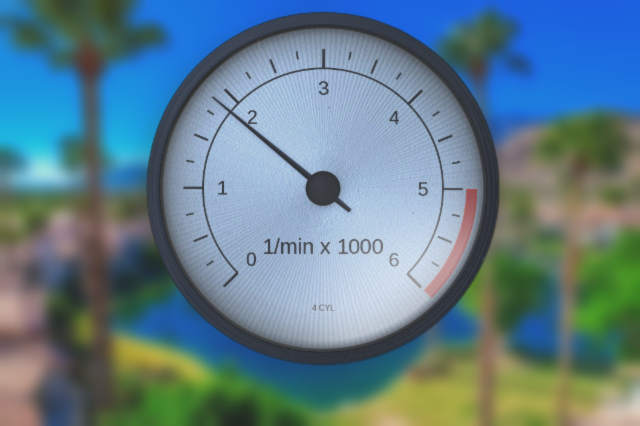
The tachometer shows 1875; rpm
